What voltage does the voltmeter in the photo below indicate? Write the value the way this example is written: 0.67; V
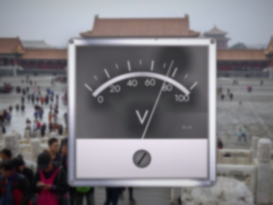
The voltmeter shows 75; V
